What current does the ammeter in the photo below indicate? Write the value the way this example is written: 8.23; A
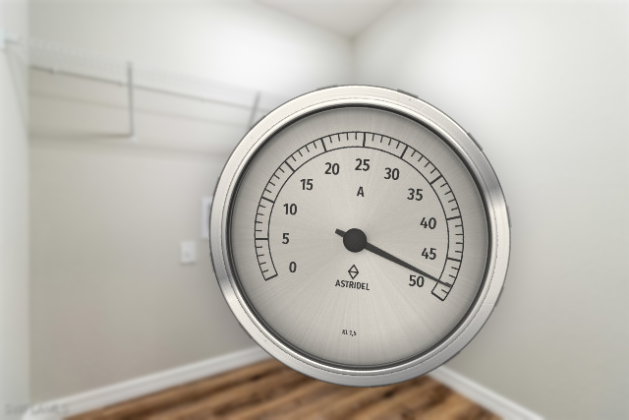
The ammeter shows 48; A
